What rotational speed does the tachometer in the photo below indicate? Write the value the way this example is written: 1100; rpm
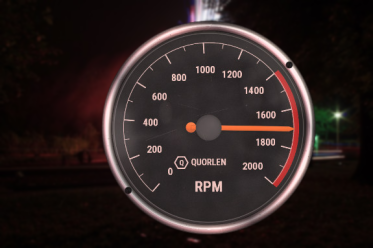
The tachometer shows 1700; rpm
